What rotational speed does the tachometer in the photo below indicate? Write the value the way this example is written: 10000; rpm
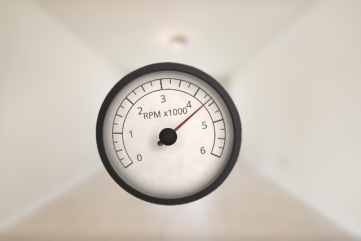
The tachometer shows 4375; rpm
